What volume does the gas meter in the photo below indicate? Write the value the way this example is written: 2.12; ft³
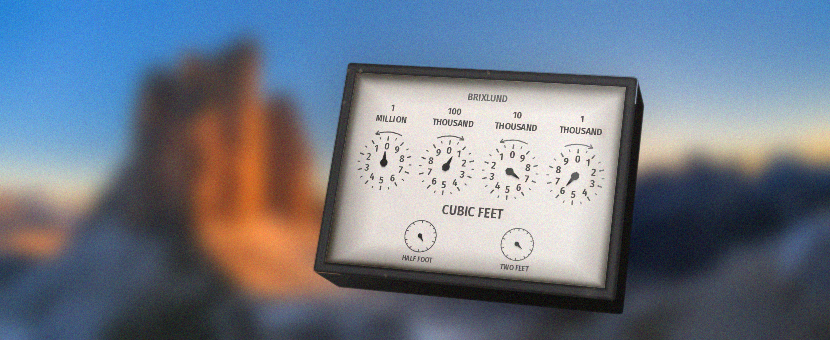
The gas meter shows 6600; ft³
